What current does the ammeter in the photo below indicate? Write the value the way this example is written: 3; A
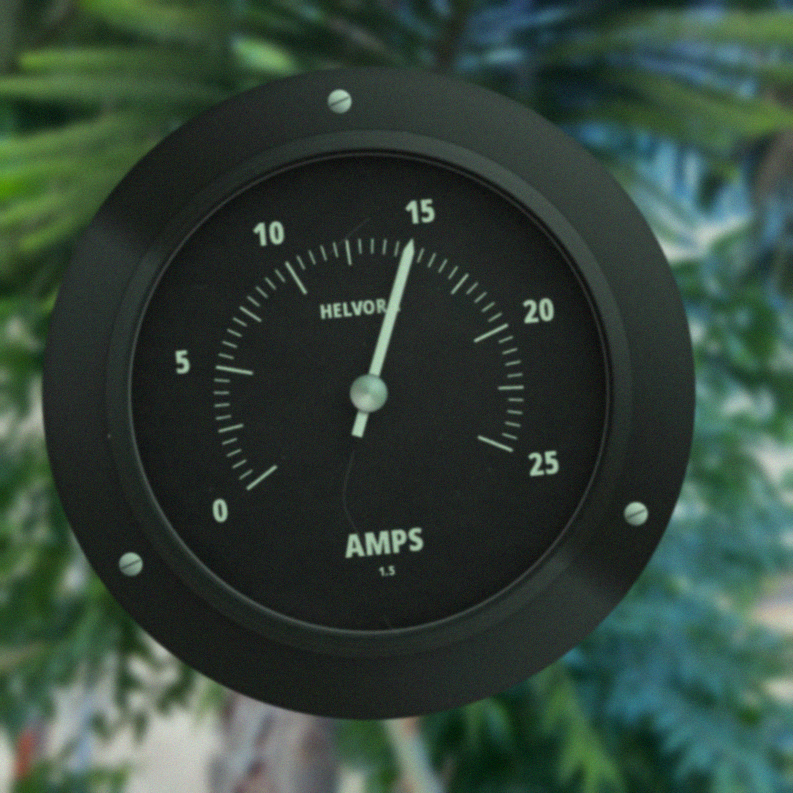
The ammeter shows 15; A
